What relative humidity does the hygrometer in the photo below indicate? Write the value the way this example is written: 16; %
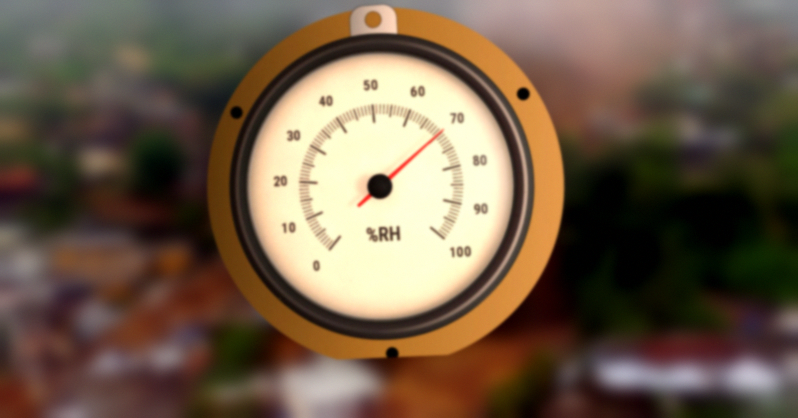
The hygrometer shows 70; %
